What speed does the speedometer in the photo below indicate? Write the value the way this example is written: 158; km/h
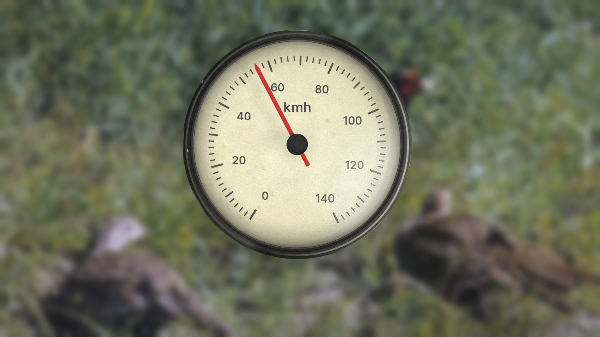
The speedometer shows 56; km/h
